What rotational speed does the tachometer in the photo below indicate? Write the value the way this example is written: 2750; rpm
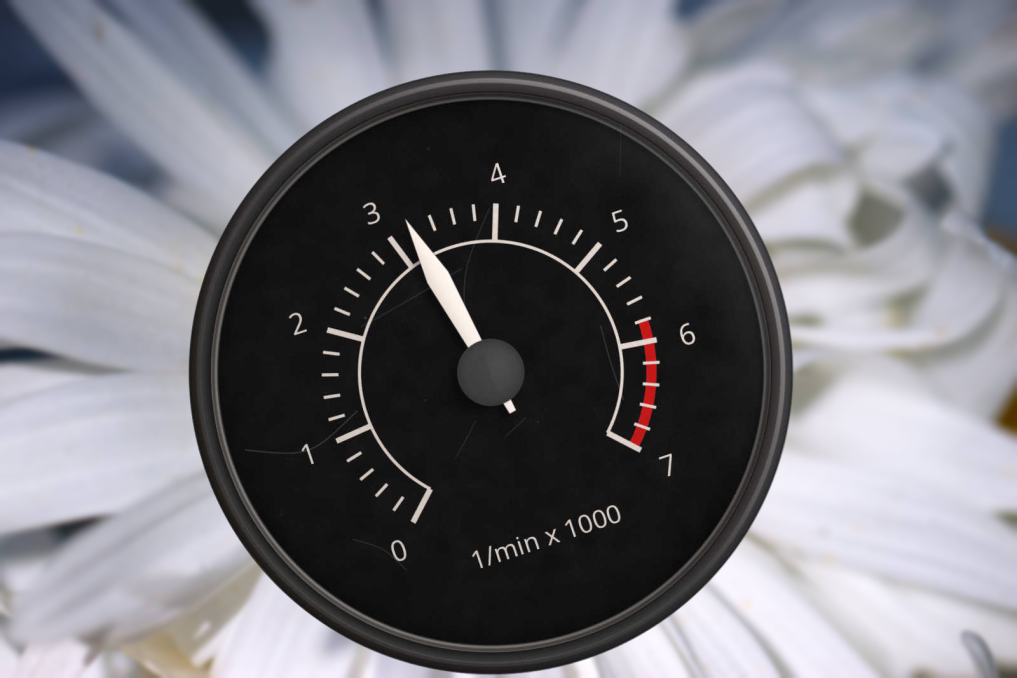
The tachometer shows 3200; rpm
